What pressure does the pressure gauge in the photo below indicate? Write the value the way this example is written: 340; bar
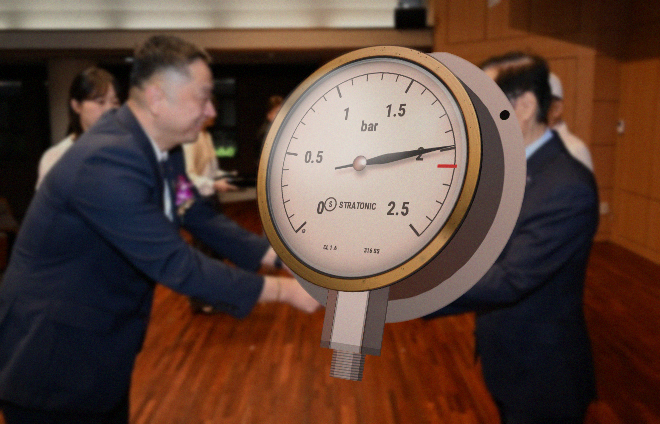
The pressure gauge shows 2; bar
